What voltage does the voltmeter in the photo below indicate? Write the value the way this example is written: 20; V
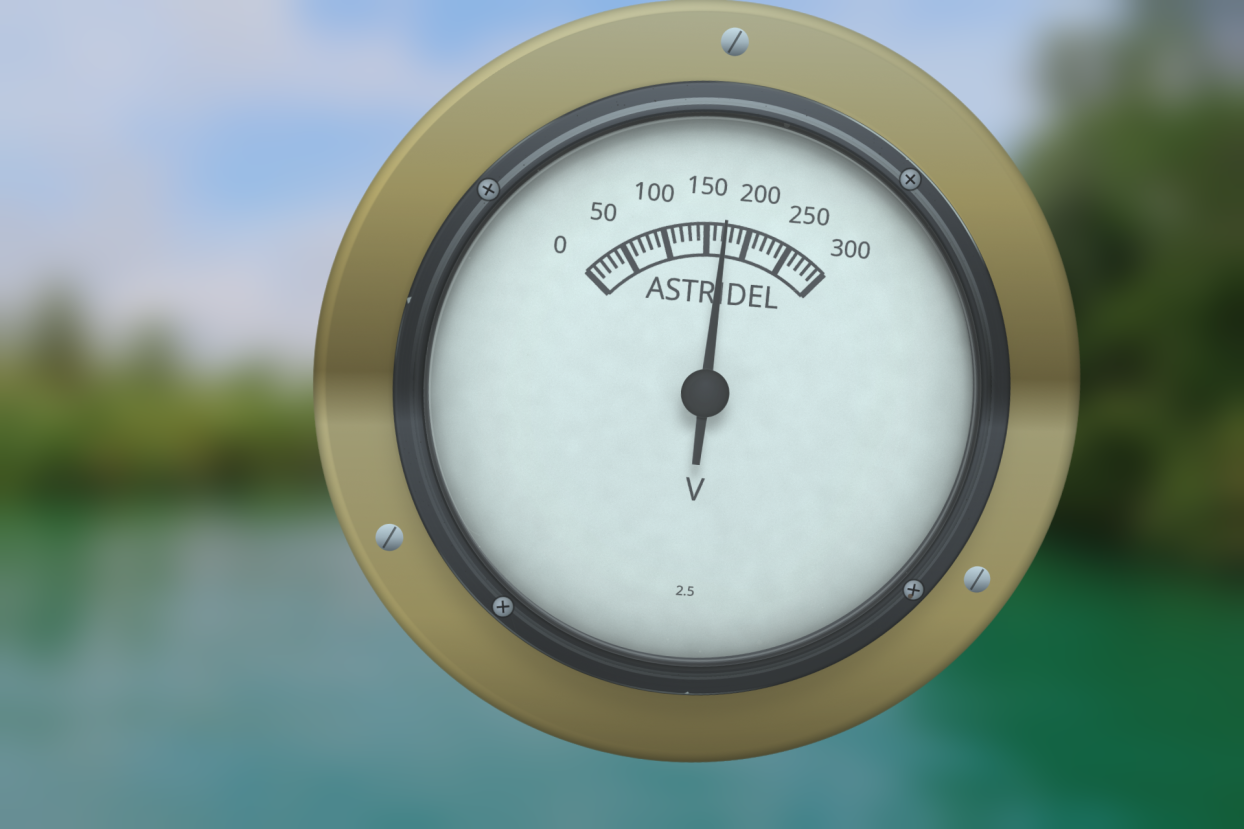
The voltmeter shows 170; V
